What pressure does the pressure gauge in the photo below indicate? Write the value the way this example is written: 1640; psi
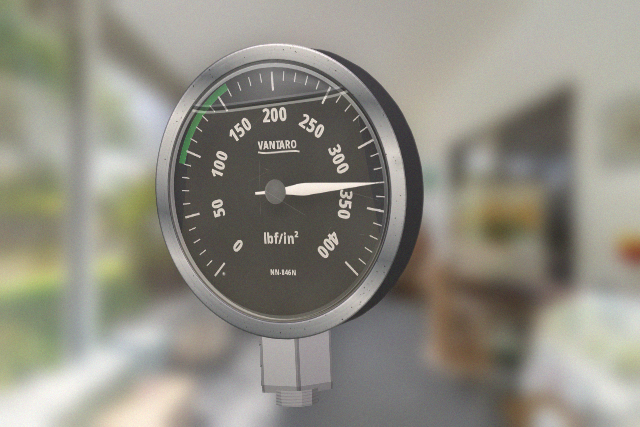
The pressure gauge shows 330; psi
